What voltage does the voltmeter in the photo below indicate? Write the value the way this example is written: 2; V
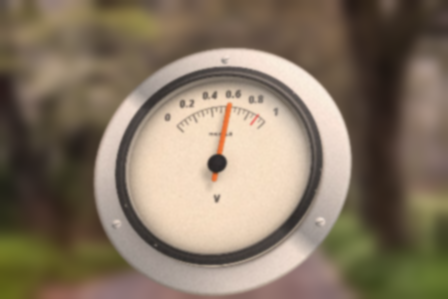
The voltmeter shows 0.6; V
